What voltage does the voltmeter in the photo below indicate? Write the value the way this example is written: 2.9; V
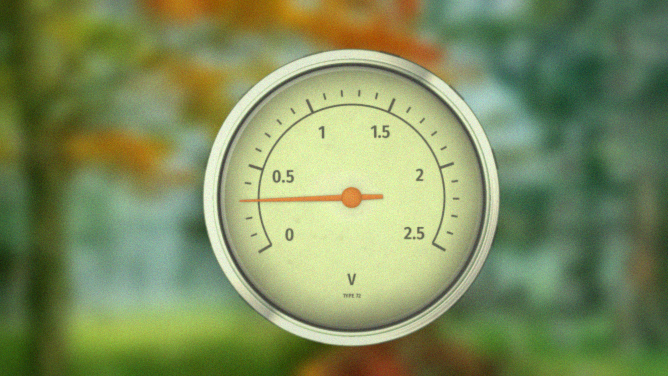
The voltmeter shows 0.3; V
